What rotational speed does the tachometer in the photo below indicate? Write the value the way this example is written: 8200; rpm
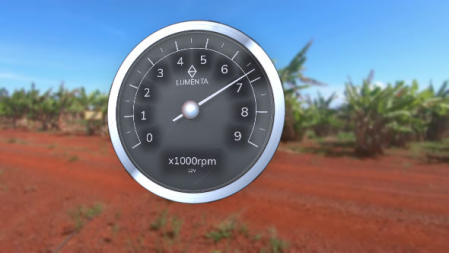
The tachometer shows 6750; rpm
